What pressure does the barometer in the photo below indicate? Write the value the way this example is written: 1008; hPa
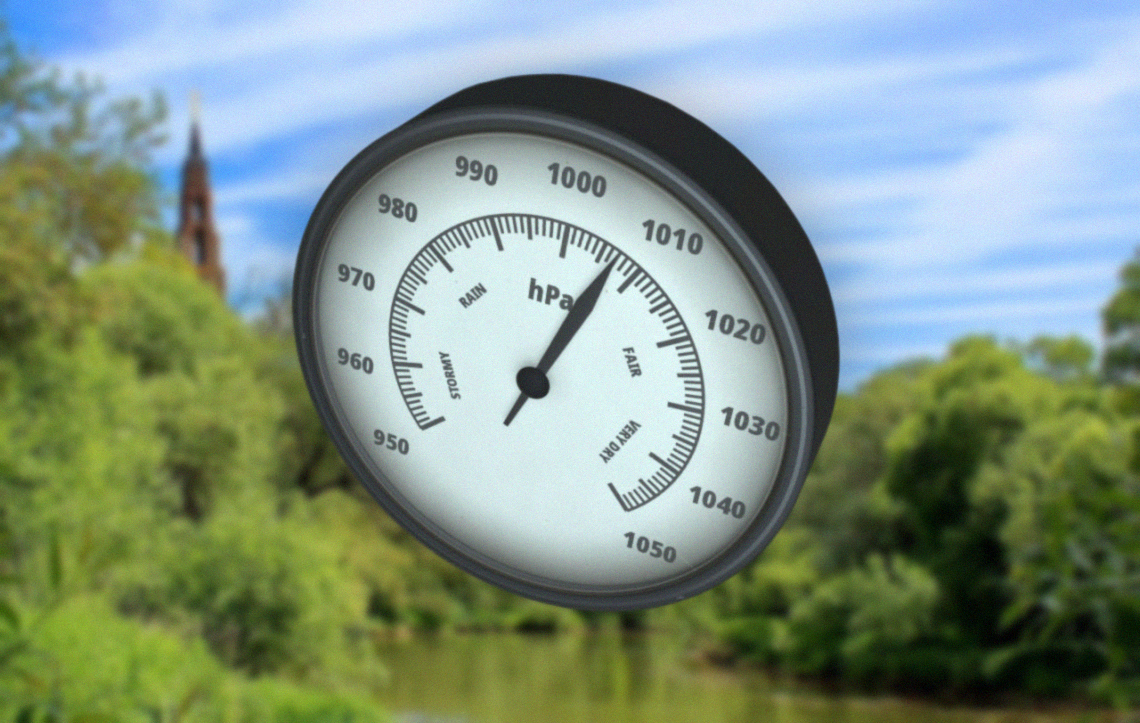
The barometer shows 1007; hPa
